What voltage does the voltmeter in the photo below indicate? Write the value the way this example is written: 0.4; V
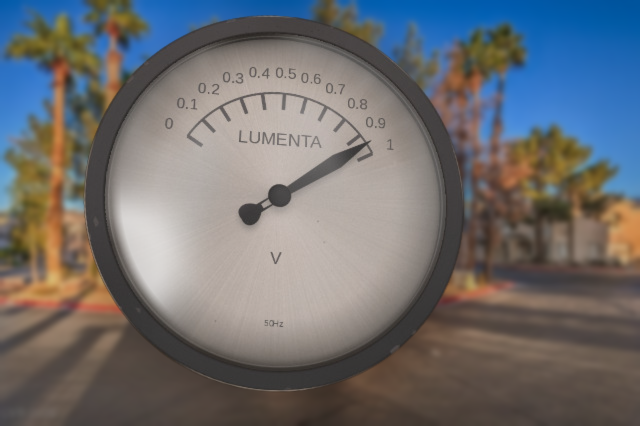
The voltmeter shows 0.95; V
